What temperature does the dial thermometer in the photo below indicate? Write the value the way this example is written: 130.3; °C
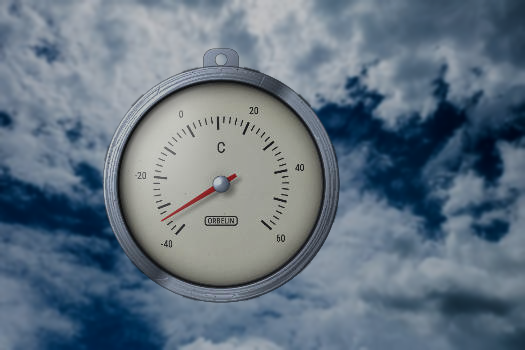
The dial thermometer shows -34; °C
